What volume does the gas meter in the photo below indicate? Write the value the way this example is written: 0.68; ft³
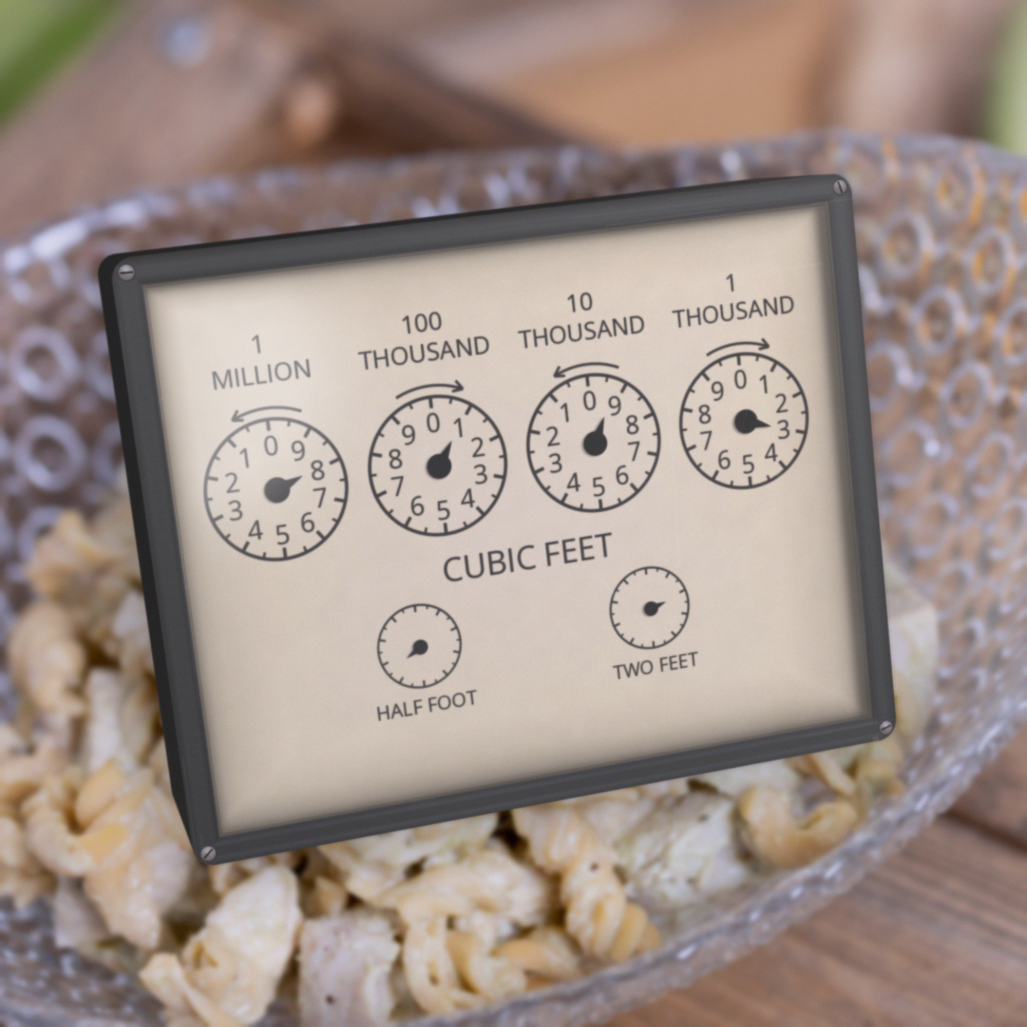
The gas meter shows 809300; ft³
